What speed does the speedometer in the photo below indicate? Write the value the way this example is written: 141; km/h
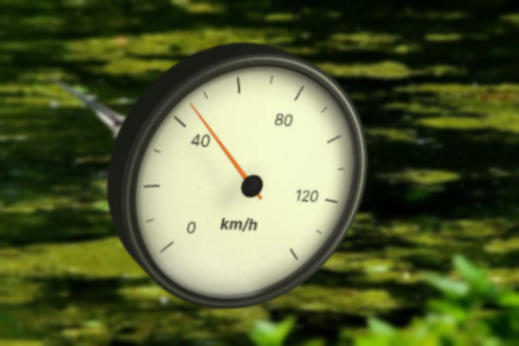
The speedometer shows 45; km/h
